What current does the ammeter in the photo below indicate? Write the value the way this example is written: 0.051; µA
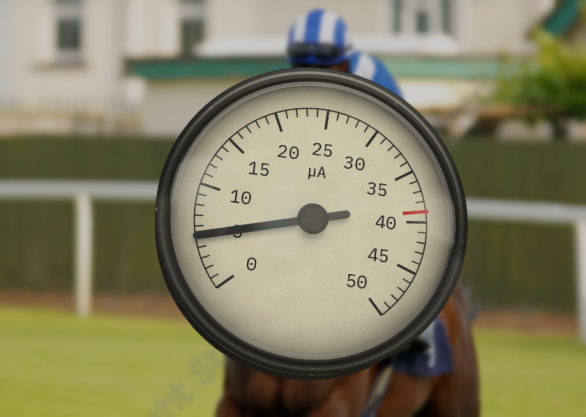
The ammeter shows 5; µA
